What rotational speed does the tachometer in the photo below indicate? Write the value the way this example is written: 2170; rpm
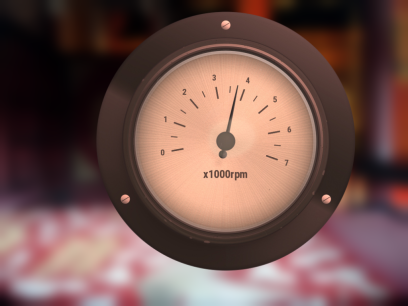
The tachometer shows 3750; rpm
